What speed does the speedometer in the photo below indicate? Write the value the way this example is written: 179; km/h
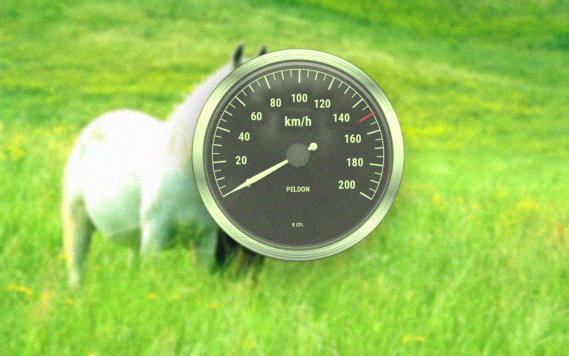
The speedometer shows 0; km/h
